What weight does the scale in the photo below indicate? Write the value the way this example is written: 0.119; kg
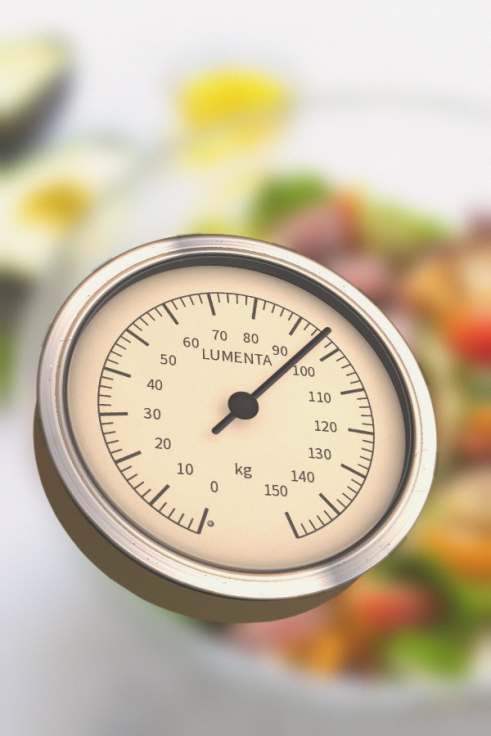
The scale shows 96; kg
